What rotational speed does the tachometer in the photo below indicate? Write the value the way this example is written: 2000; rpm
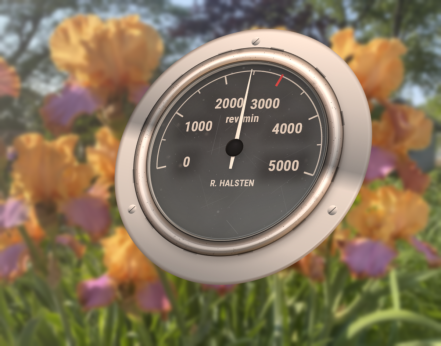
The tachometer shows 2500; rpm
